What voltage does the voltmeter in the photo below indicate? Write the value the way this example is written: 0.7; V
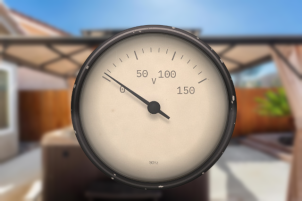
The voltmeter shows 5; V
